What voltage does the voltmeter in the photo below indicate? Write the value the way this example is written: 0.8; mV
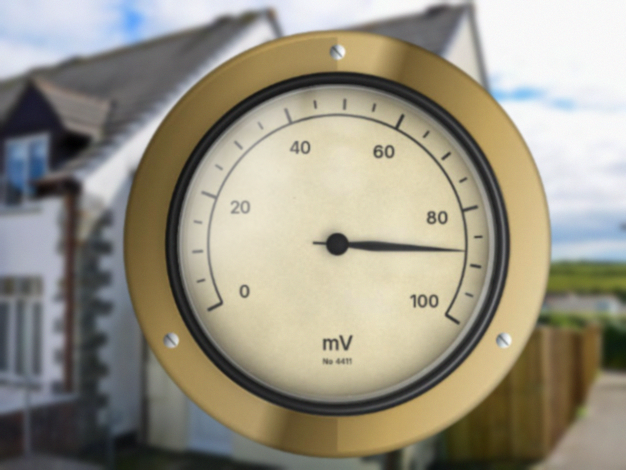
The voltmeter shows 87.5; mV
